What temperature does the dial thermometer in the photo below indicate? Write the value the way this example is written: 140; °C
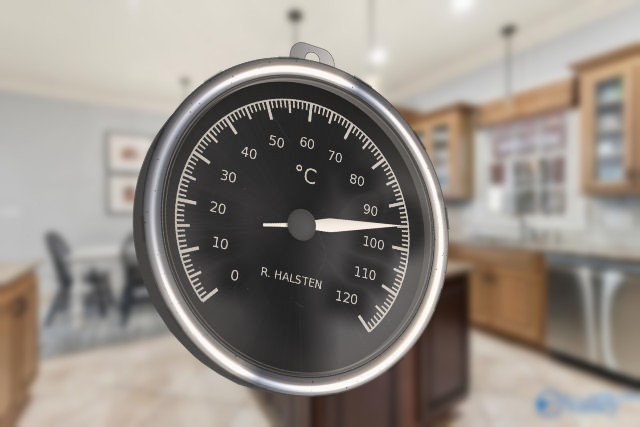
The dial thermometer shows 95; °C
